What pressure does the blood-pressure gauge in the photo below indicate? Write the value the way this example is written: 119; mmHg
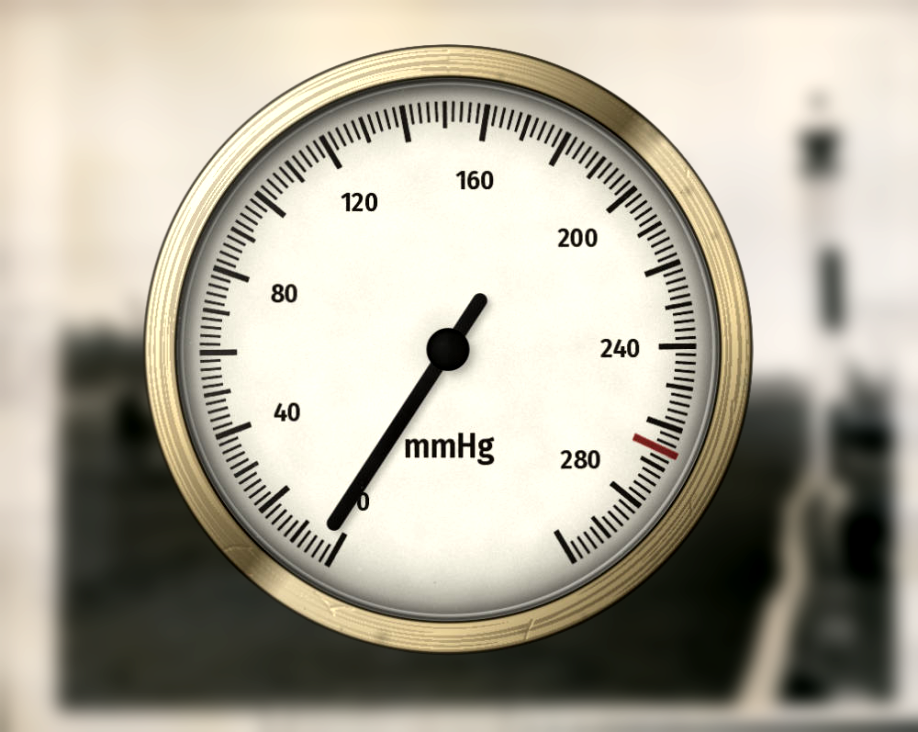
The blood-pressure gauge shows 4; mmHg
